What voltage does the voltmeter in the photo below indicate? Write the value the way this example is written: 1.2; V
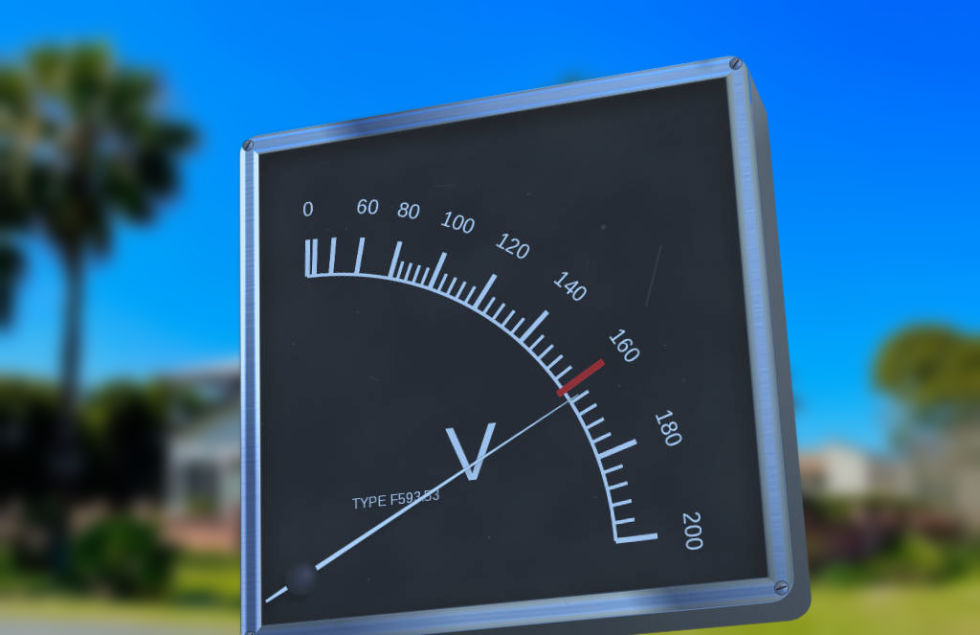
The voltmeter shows 164; V
